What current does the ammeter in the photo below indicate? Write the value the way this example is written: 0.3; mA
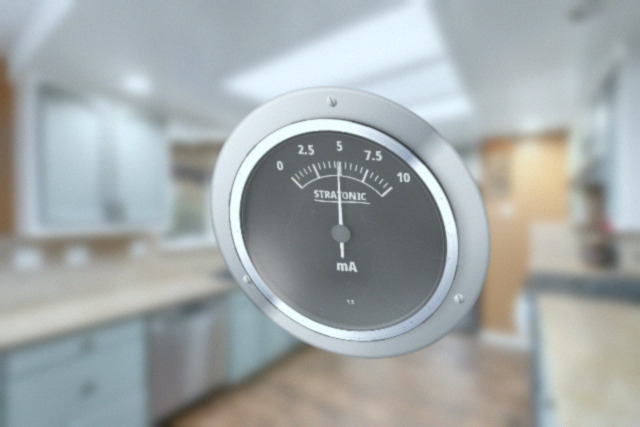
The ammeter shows 5; mA
